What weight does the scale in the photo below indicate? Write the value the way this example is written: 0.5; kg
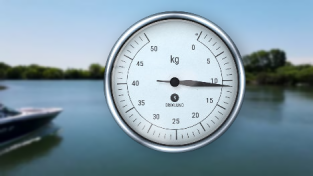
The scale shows 11; kg
